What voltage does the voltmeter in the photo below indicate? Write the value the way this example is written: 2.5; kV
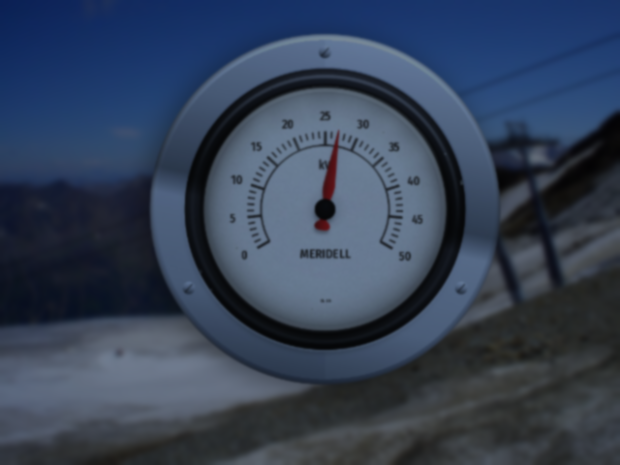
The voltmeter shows 27; kV
